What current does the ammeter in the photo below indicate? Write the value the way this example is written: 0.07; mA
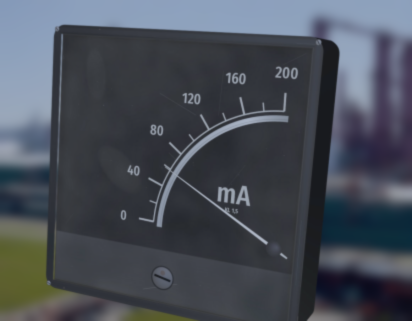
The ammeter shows 60; mA
